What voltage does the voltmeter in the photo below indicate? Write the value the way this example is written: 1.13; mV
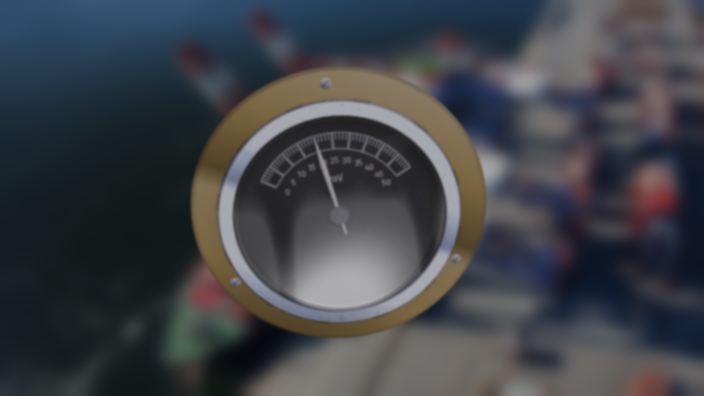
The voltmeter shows 20; mV
